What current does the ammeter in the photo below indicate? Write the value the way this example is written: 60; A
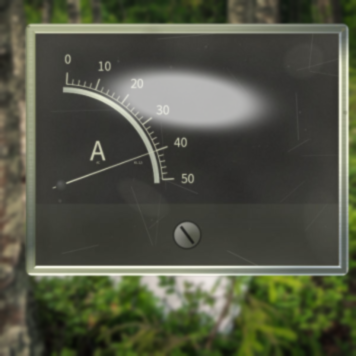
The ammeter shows 40; A
